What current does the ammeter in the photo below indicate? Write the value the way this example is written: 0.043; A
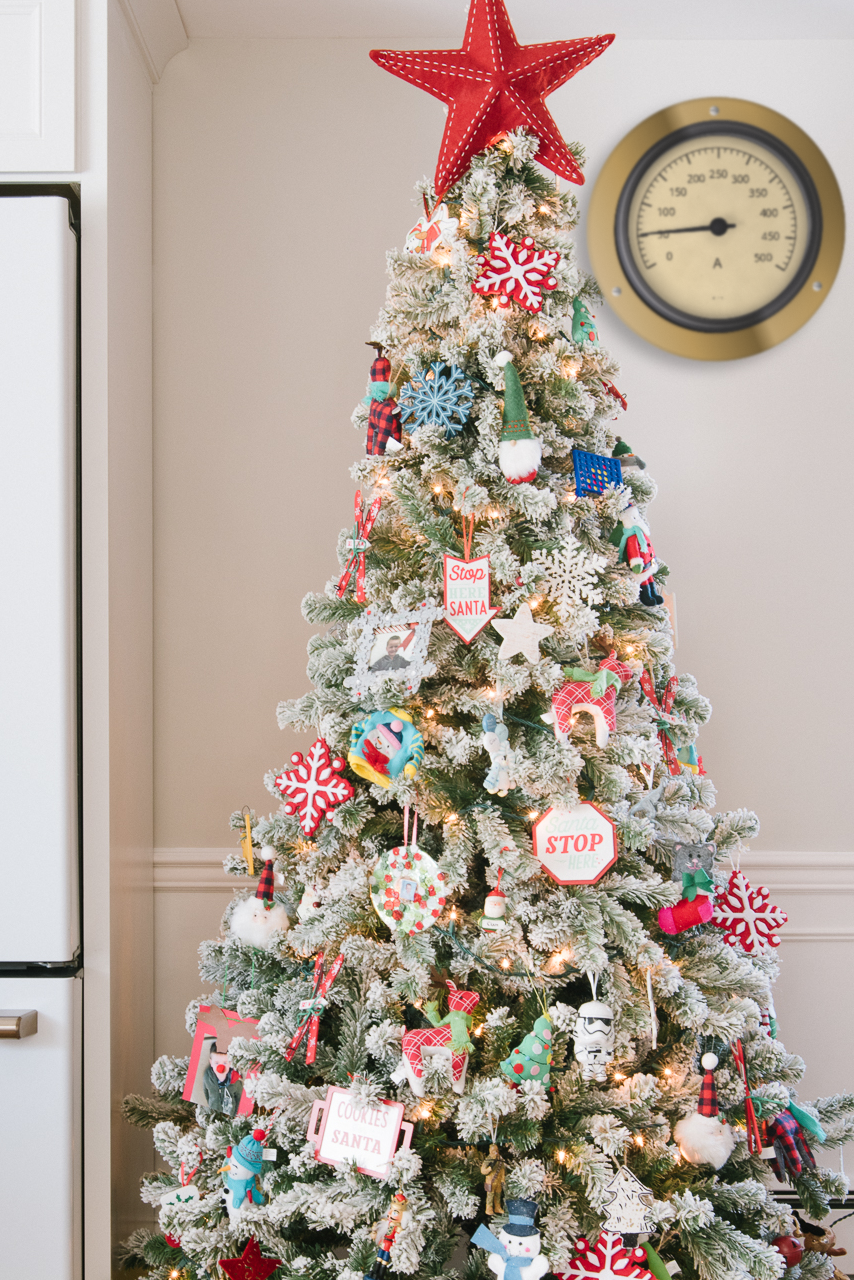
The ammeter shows 50; A
